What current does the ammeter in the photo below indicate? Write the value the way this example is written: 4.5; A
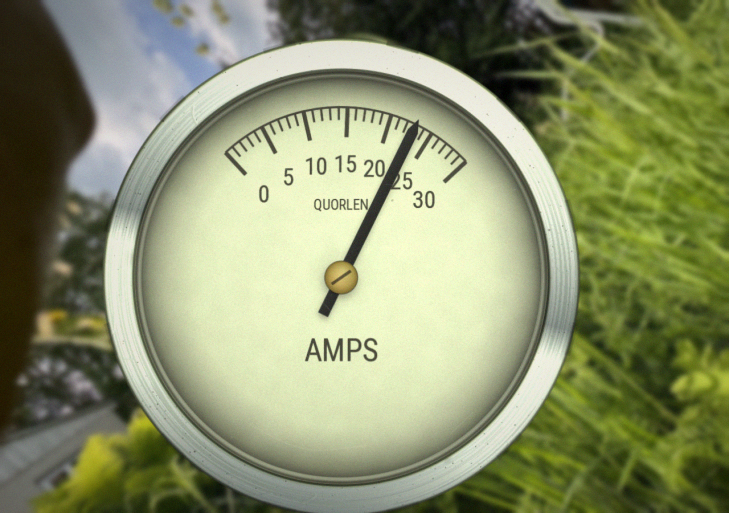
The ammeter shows 23; A
